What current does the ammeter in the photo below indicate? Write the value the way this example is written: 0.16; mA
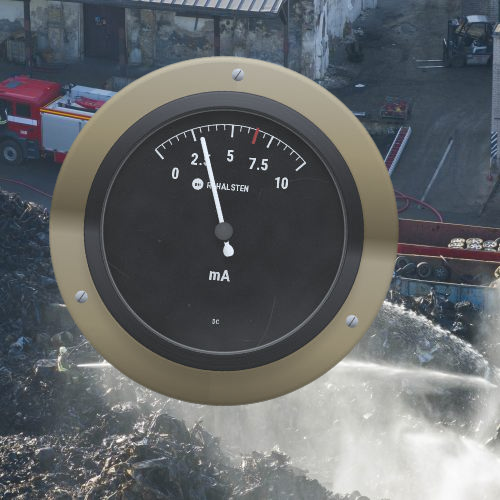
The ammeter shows 3; mA
